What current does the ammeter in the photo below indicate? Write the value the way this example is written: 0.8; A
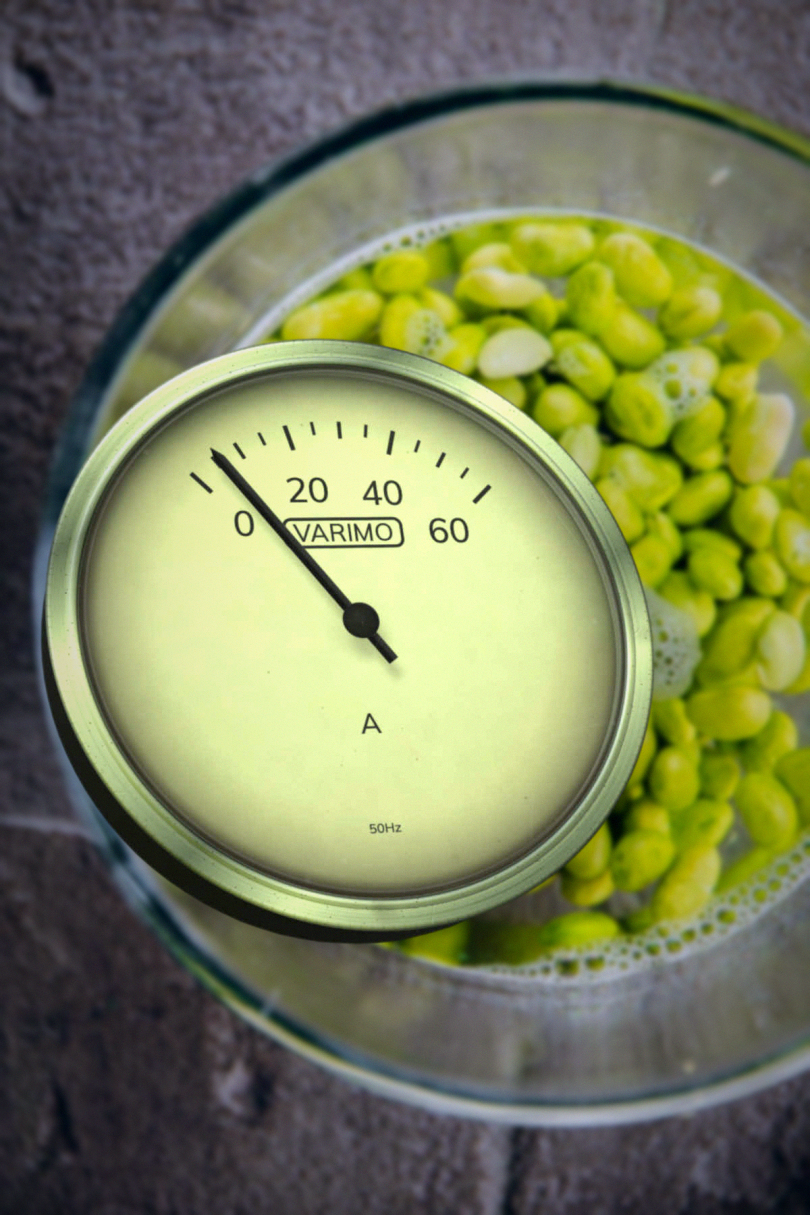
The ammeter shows 5; A
